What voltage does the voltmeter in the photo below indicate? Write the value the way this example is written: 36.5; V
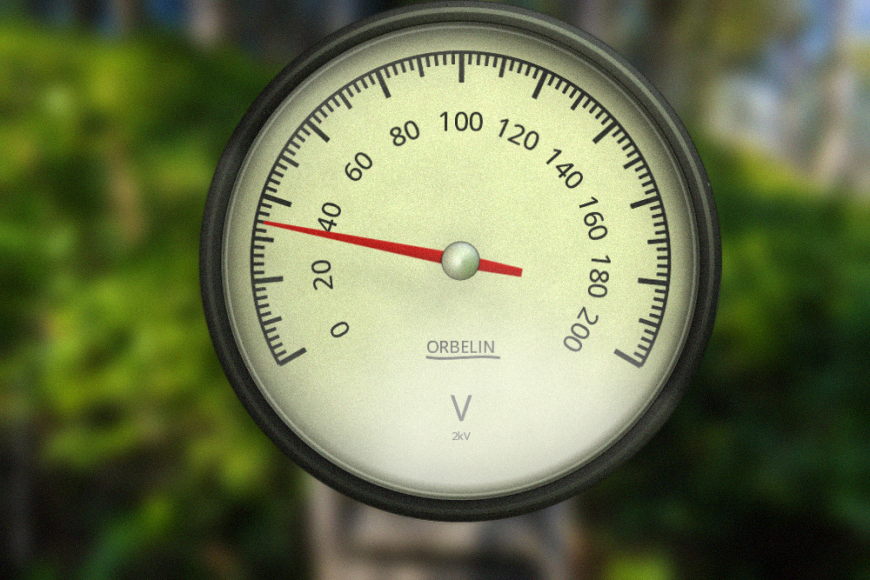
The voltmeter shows 34; V
